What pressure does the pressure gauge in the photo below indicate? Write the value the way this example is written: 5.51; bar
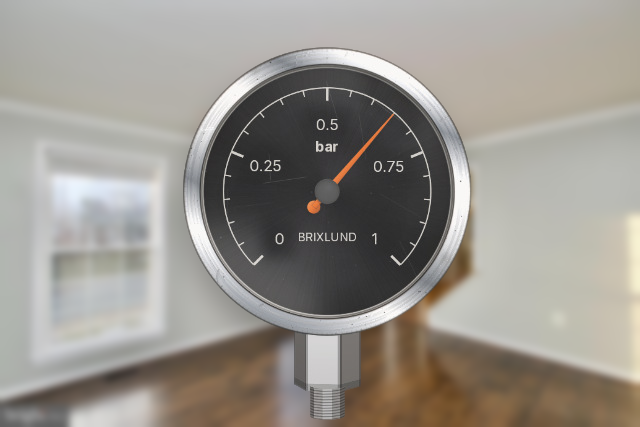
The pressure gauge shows 0.65; bar
